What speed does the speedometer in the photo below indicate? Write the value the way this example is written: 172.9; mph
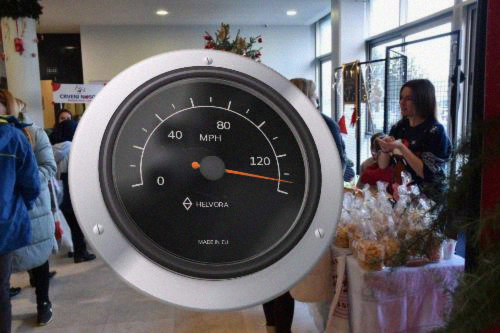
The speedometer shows 135; mph
